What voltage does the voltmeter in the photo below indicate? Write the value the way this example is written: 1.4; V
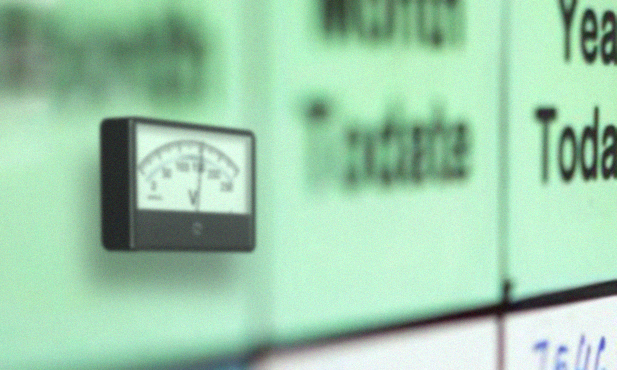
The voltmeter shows 150; V
